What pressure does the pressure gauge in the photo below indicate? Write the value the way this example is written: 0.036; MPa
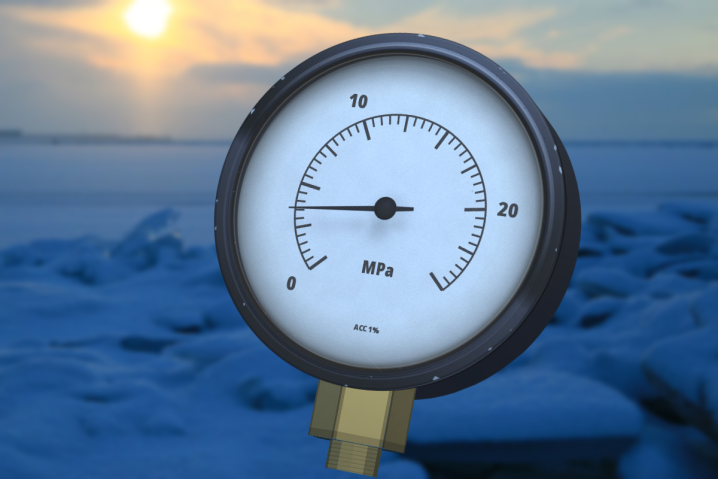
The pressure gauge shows 3.5; MPa
